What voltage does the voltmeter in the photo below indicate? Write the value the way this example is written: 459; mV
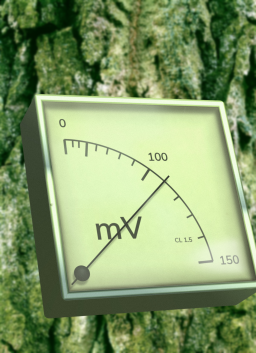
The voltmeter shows 110; mV
